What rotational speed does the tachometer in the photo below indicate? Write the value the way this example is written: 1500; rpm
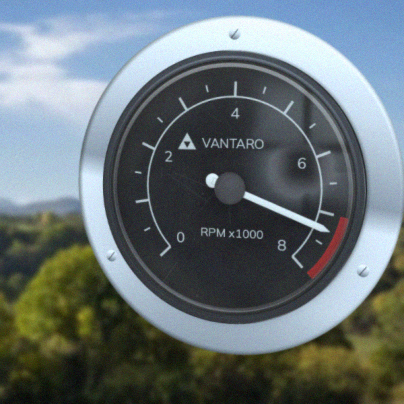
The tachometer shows 7250; rpm
